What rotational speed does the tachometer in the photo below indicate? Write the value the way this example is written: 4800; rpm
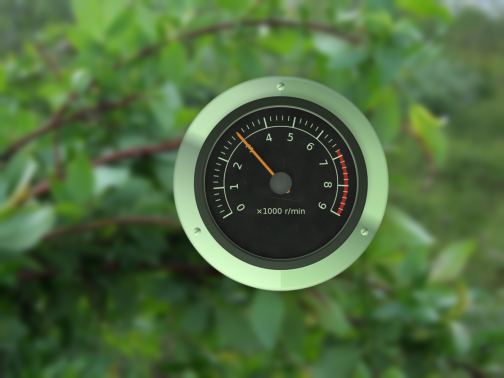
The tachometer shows 3000; rpm
